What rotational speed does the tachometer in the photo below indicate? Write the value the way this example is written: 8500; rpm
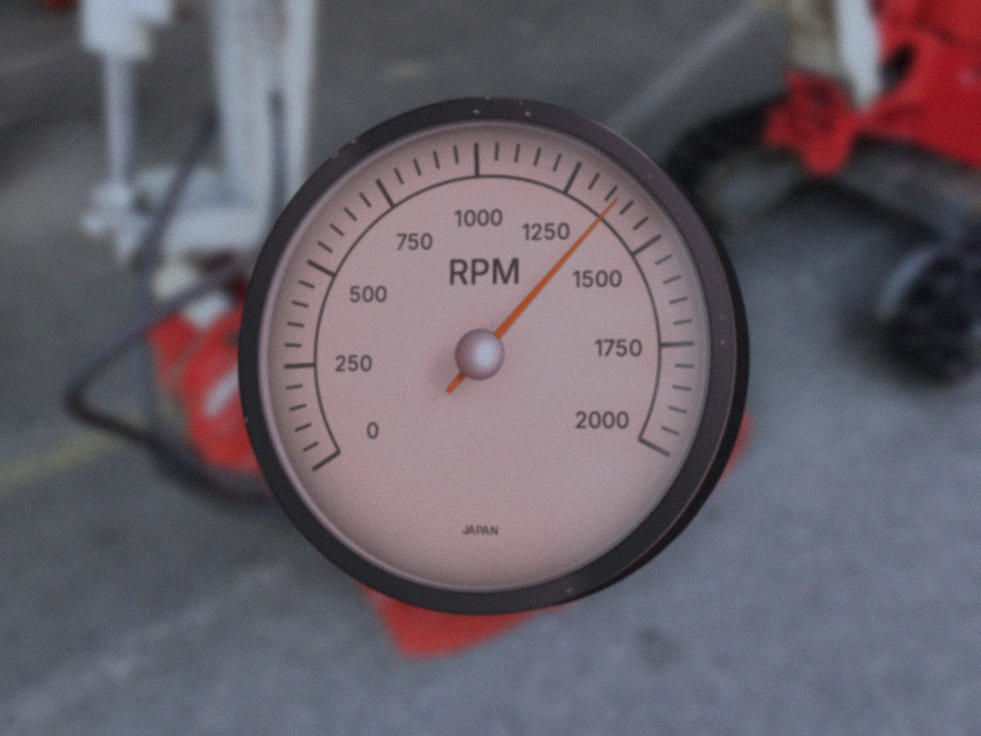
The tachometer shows 1375; rpm
